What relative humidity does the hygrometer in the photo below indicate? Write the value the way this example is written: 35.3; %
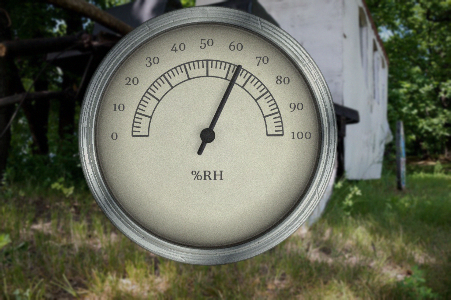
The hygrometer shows 64; %
